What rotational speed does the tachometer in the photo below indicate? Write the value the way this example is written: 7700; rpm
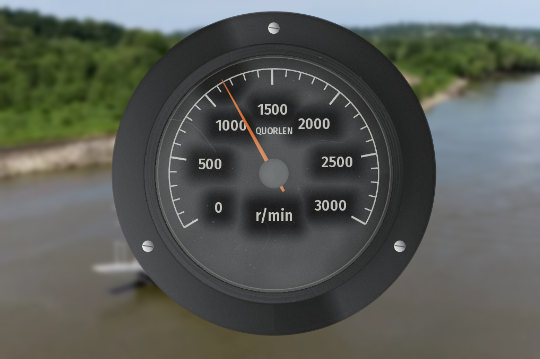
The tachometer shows 1150; rpm
